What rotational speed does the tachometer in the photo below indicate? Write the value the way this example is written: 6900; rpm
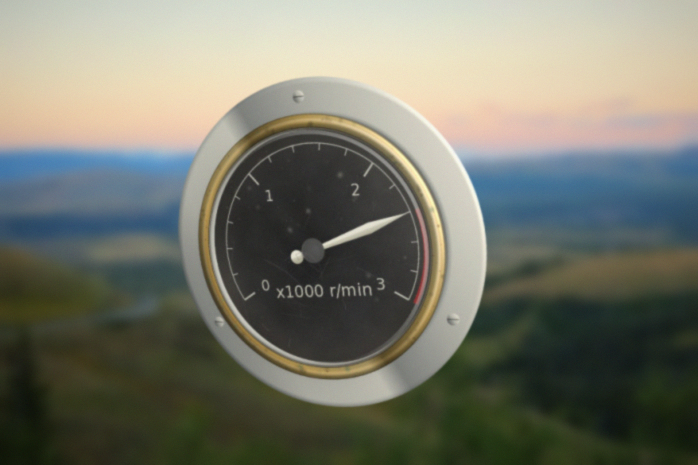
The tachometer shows 2400; rpm
